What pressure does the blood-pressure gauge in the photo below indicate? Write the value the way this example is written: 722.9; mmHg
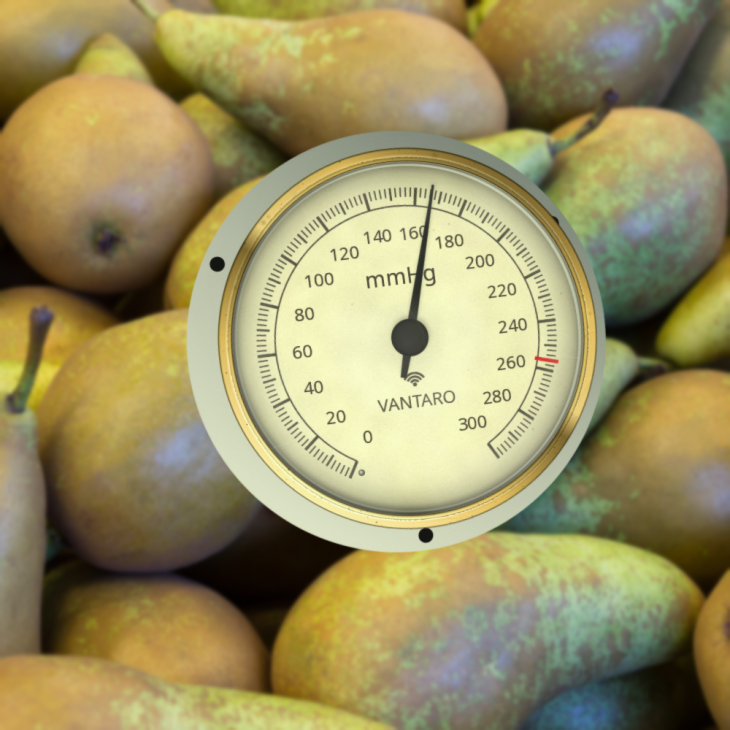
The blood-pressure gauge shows 166; mmHg
